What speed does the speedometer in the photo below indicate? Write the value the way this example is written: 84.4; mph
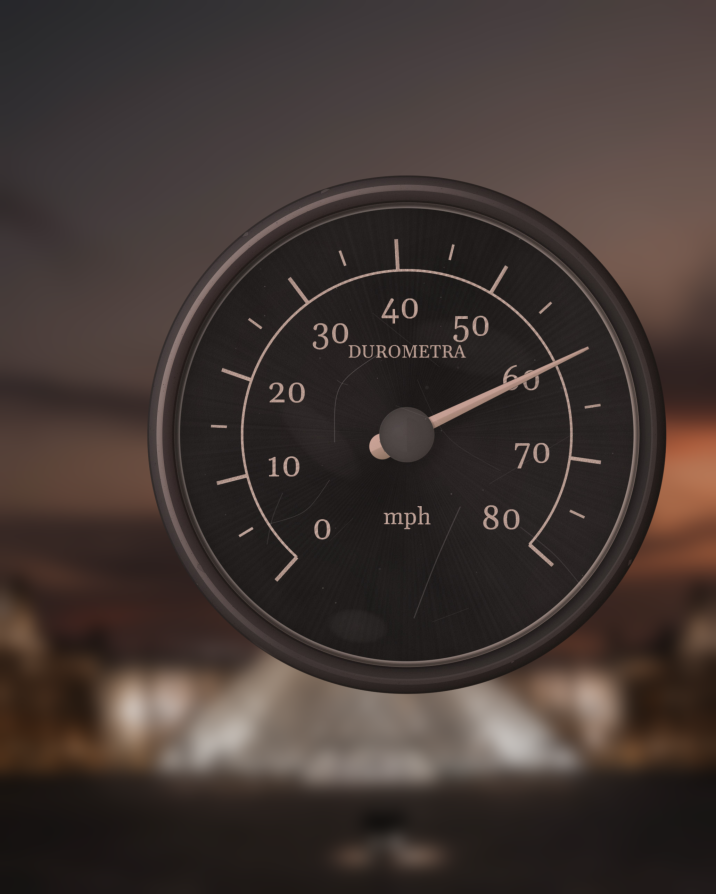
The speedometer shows 60; mph
